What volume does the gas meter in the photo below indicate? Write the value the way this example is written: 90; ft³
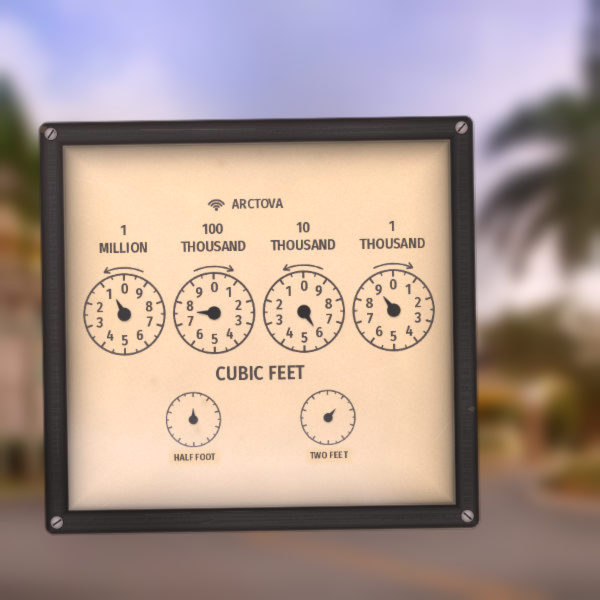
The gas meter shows 75900; ft³
